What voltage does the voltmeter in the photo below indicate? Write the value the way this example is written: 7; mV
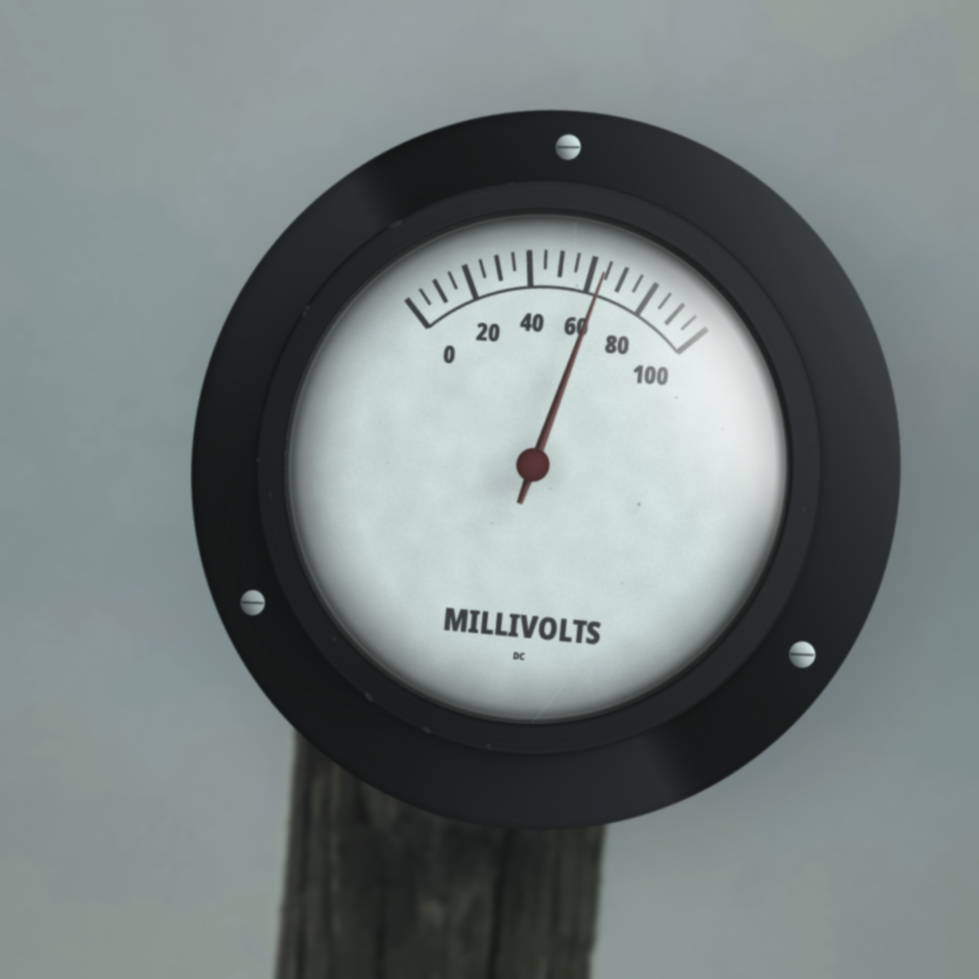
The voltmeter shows 65; mV
